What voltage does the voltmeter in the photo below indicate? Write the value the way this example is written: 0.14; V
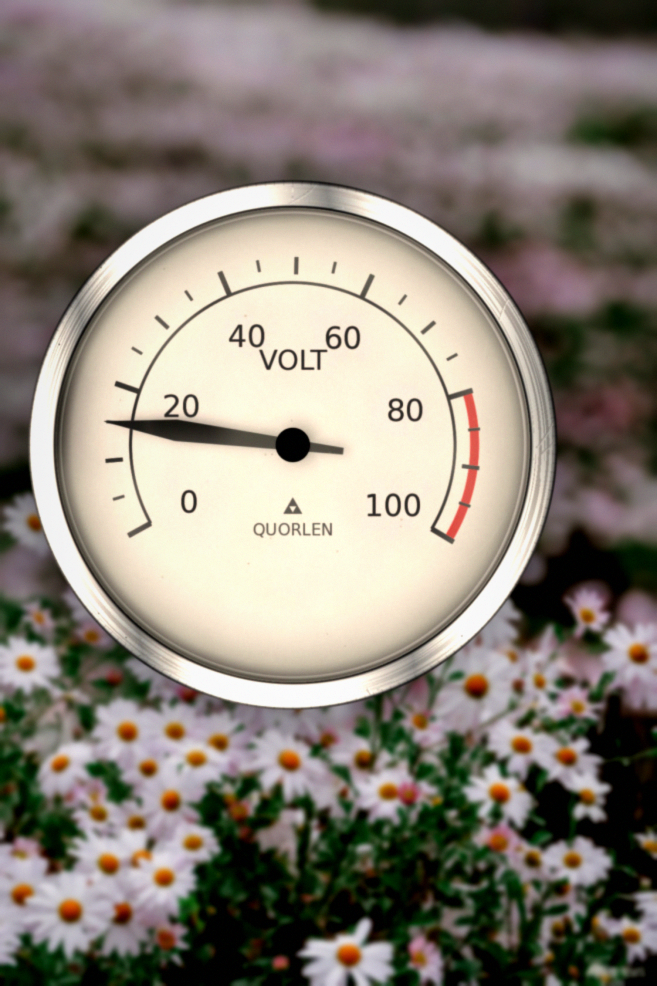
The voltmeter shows 15; V
